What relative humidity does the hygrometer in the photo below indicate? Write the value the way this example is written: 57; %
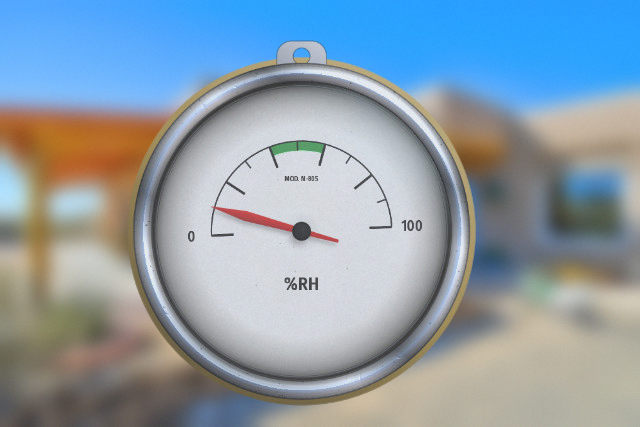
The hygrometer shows 10; %
